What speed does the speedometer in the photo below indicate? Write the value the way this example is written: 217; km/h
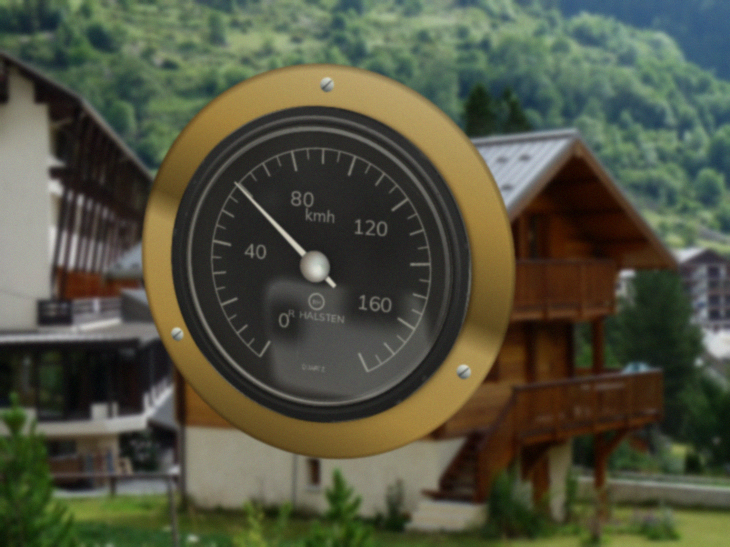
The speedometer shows 60; km/h
